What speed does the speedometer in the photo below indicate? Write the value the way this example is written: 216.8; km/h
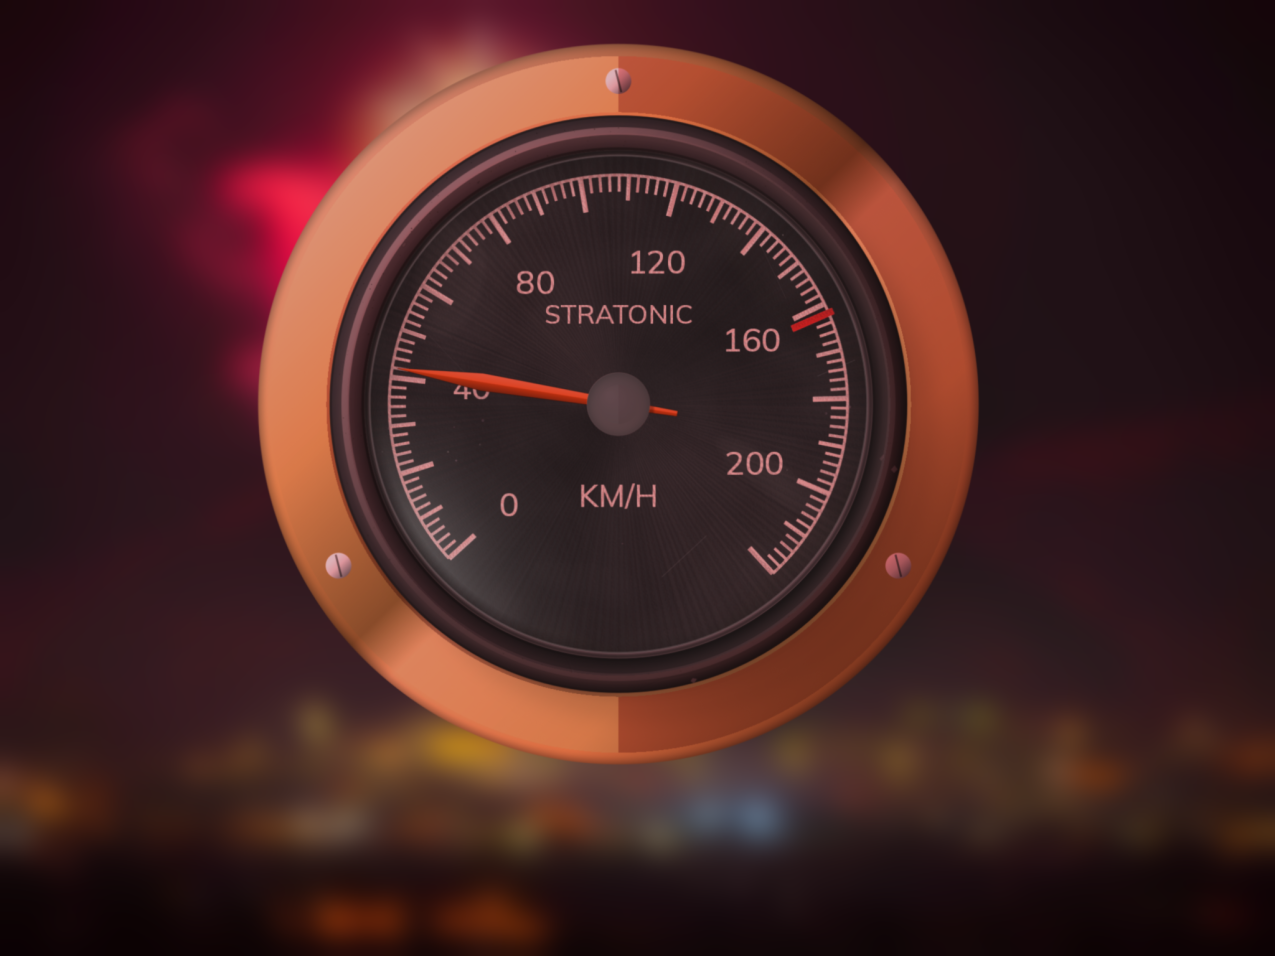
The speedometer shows 42; km/h
